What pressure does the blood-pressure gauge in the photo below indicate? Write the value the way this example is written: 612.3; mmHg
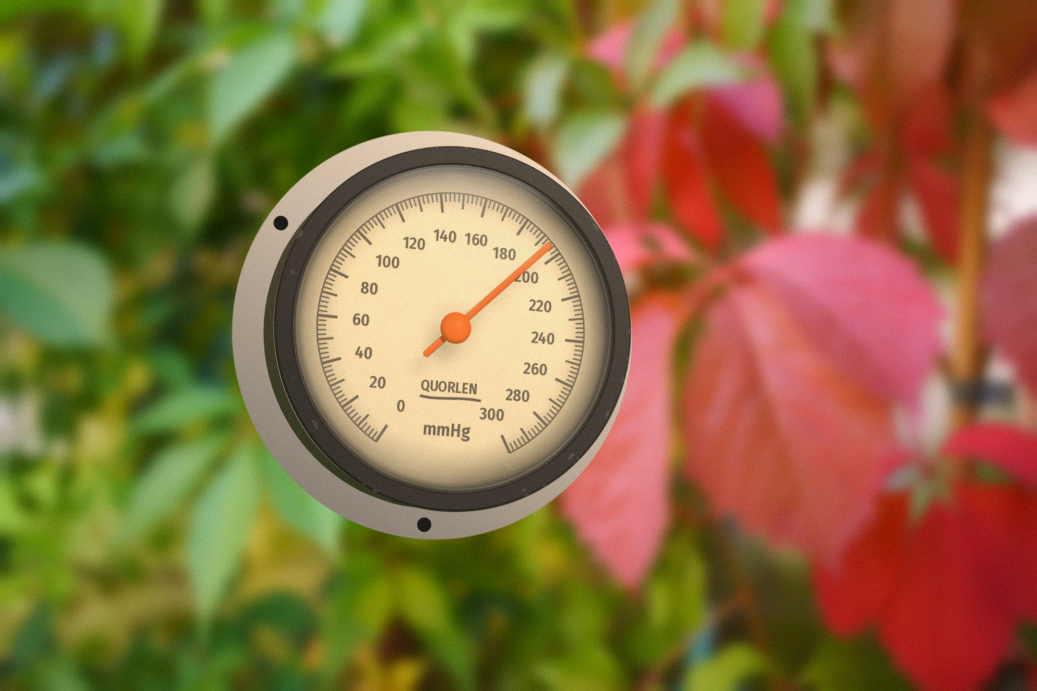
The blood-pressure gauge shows 194; mmHg
